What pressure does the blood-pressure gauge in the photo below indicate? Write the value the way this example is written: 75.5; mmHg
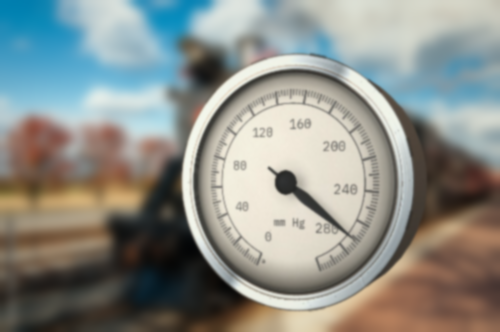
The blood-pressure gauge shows 270; mmHg
